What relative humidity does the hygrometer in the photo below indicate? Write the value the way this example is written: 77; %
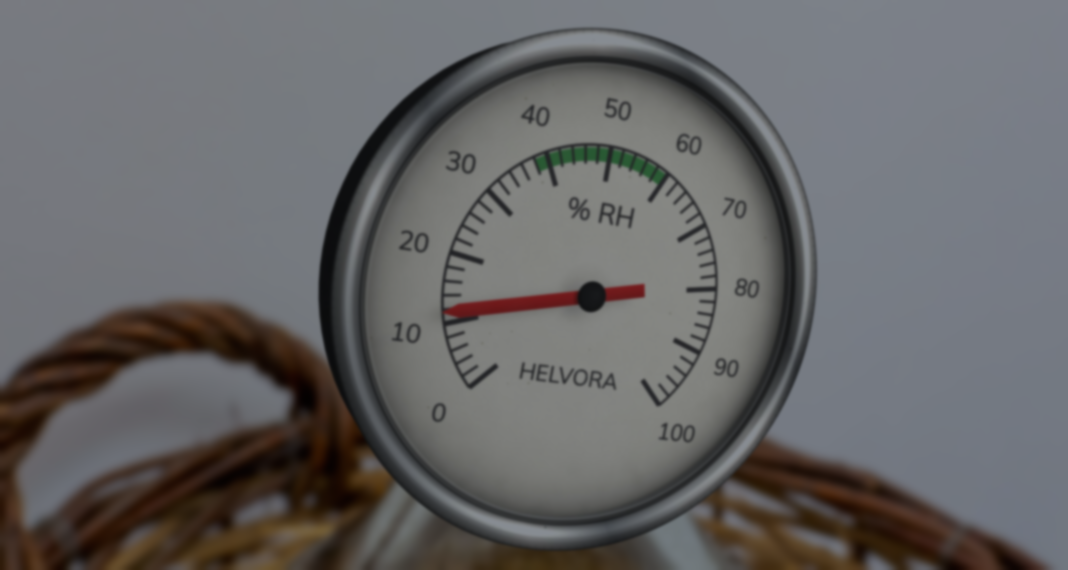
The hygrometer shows 12; %
